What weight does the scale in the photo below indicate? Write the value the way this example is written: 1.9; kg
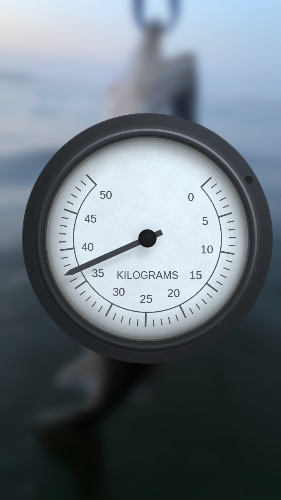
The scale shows 37; kg
